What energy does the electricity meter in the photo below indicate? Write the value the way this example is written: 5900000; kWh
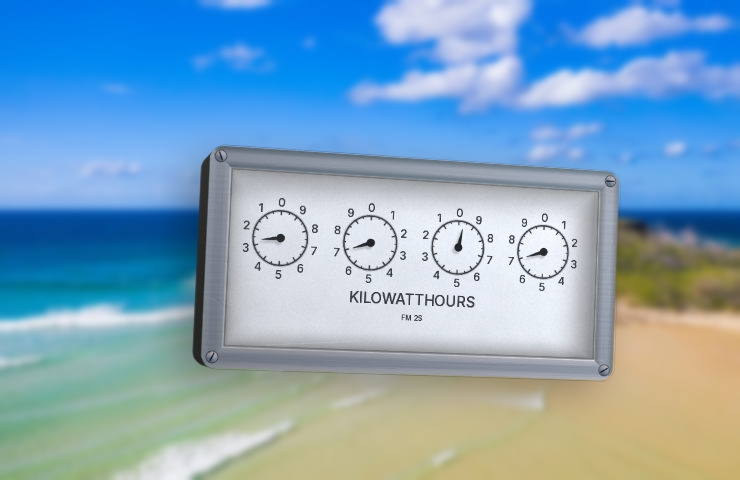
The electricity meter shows 2697; kWh
